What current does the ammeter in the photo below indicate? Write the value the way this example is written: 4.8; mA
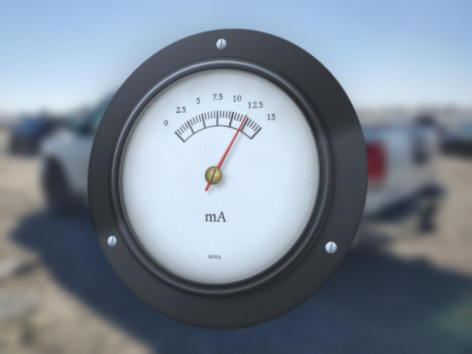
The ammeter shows 12.5; mA
